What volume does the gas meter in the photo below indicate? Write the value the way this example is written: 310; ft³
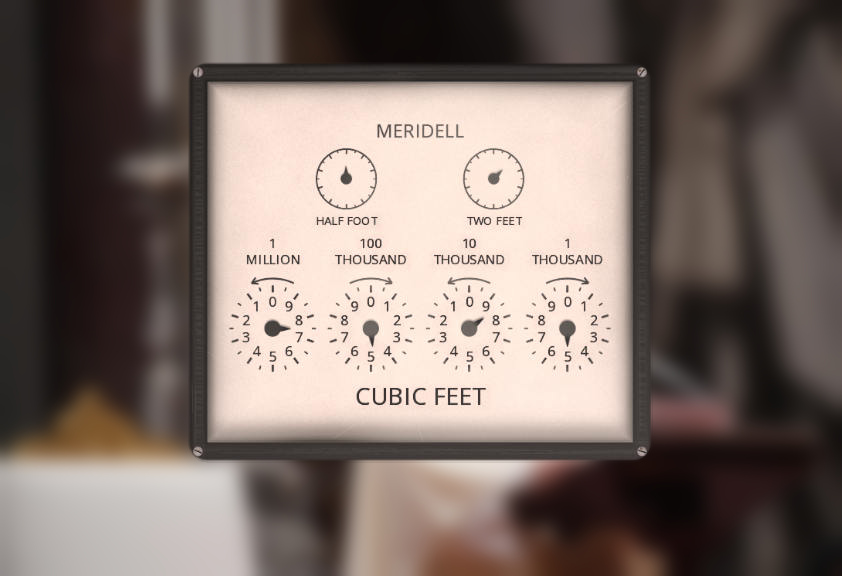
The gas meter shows 748500; ft³
